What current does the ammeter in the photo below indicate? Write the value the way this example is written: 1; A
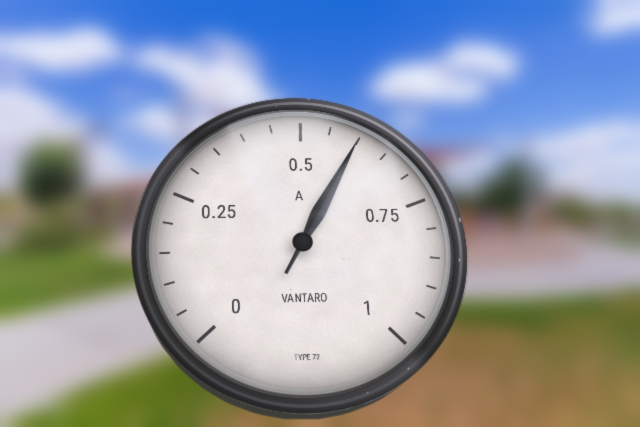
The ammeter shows 0.6; A
